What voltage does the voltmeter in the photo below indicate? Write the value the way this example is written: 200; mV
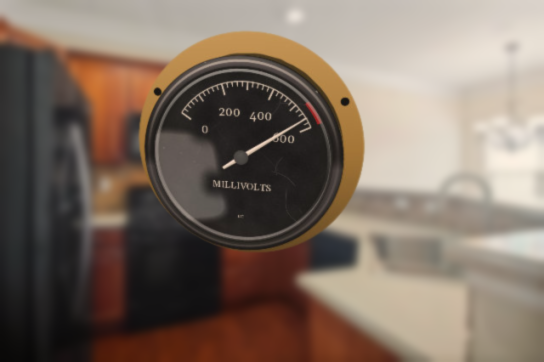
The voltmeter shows 560; mV
